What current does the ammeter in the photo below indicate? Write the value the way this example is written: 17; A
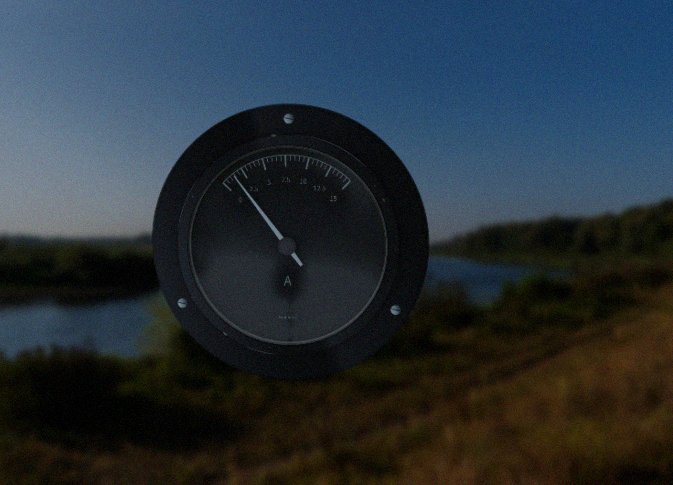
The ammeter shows 1.5; A
